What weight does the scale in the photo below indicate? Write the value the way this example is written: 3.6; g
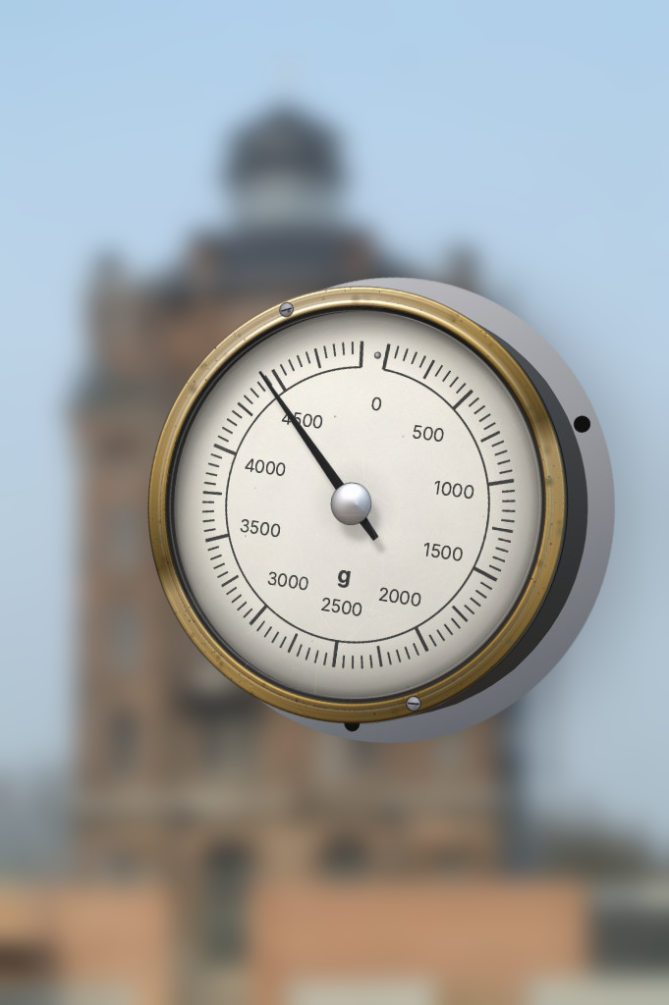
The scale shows 4450; g
